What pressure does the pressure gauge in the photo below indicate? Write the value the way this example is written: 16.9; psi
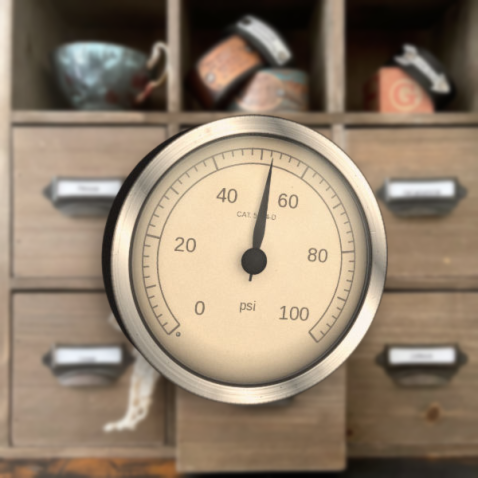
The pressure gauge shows 52; psi
